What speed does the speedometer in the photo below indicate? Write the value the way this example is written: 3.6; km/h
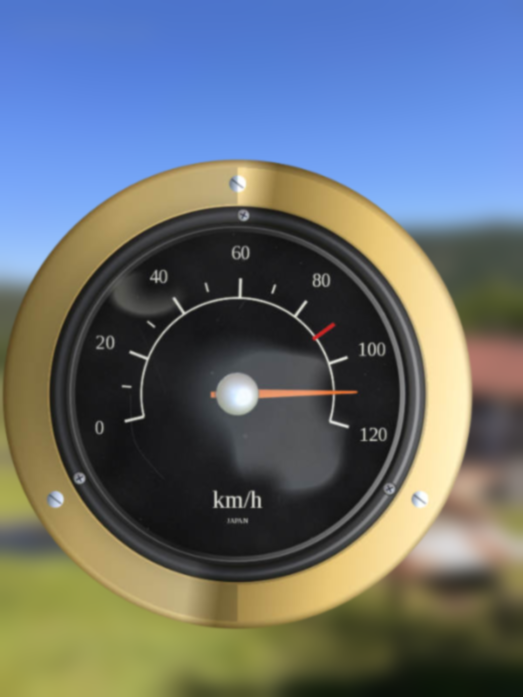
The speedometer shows 110; km/h
